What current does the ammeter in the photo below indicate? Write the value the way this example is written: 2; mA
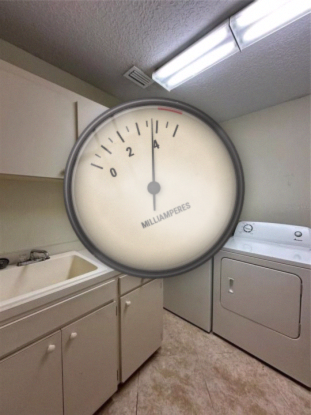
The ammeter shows 3.75; mA
